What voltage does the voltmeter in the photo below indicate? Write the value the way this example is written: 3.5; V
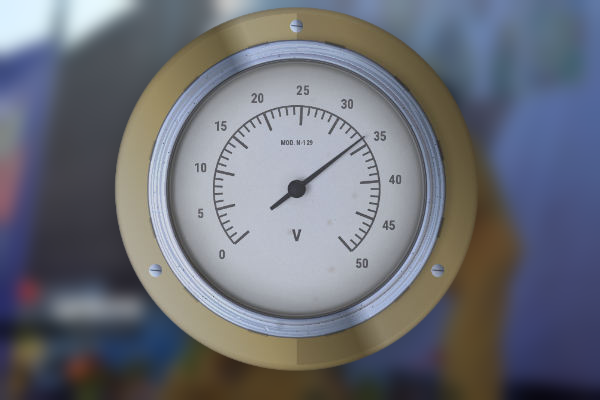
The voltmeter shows 34; V
